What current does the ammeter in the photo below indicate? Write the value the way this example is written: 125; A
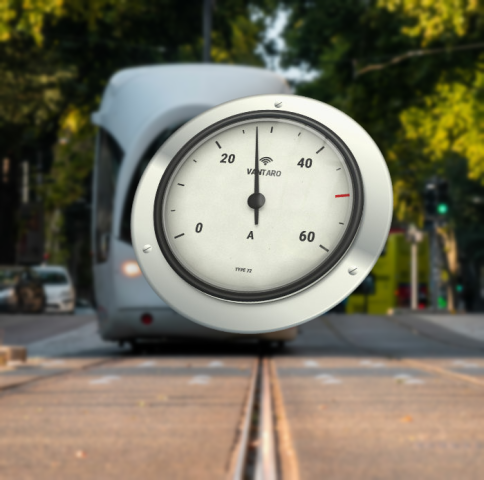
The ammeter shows 27.5; A
